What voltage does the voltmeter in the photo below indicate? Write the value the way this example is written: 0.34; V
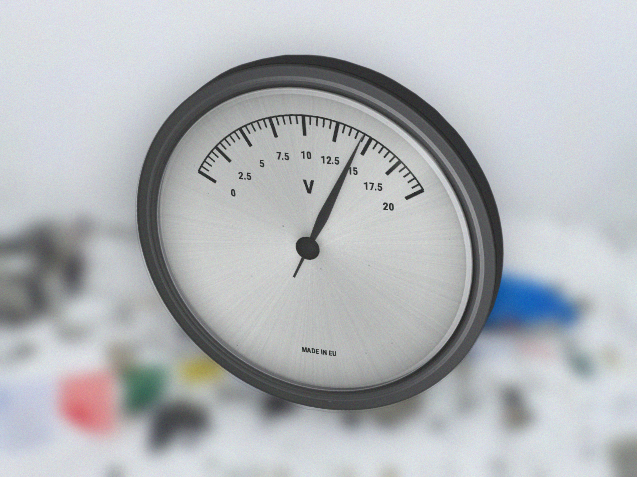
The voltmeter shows 14.5; V
